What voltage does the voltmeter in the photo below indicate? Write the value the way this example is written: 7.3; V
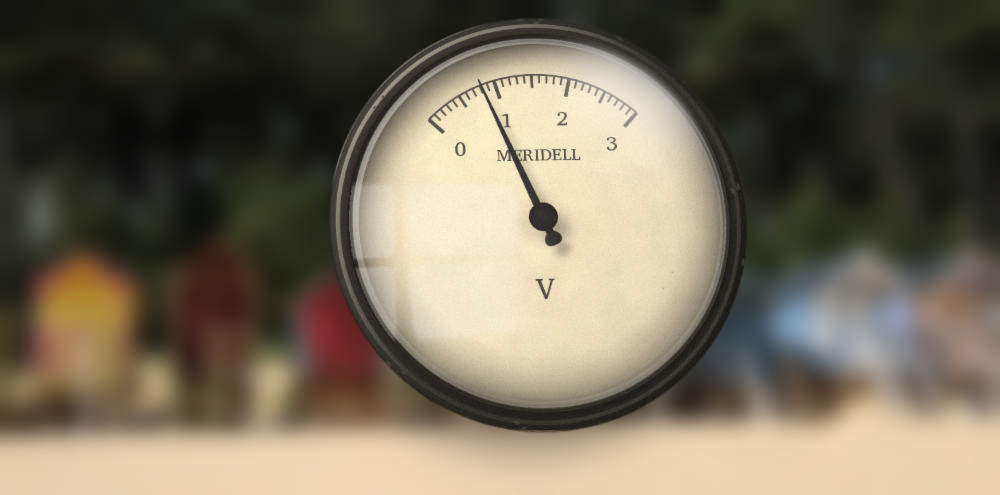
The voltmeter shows 0.8; V
